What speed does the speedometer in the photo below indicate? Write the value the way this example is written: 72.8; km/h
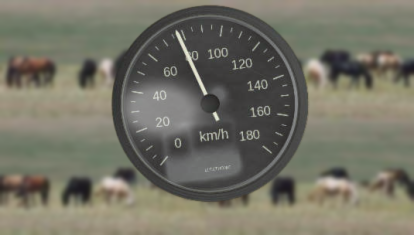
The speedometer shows 77.5; km/h
